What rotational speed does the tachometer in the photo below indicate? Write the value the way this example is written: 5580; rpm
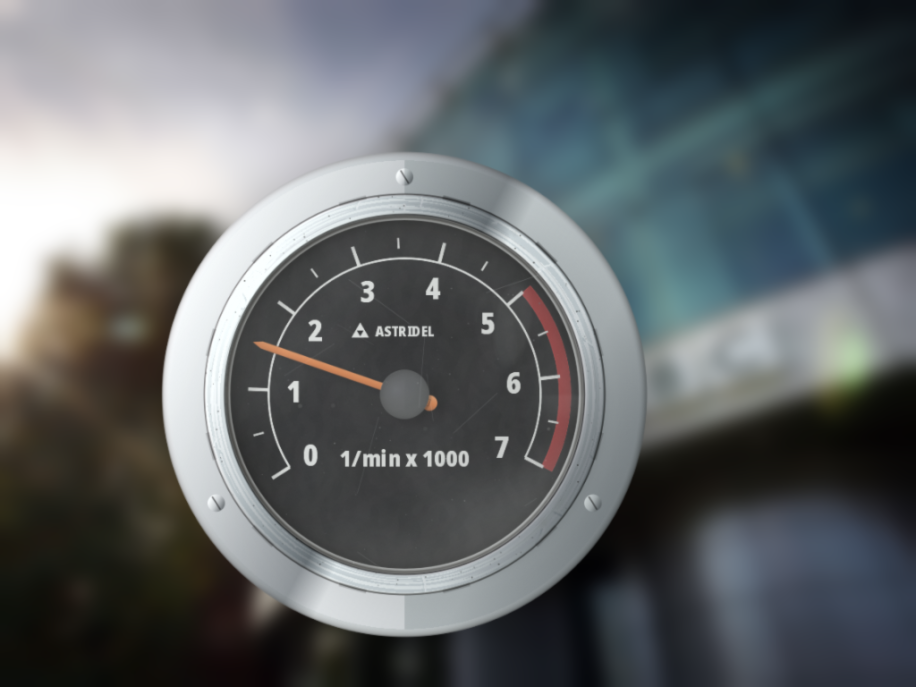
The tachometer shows 1500; rpm
